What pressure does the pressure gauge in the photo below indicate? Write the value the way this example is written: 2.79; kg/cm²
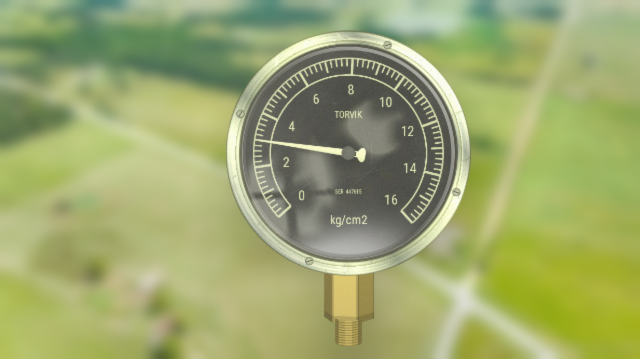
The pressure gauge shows 3; kg/cm²
